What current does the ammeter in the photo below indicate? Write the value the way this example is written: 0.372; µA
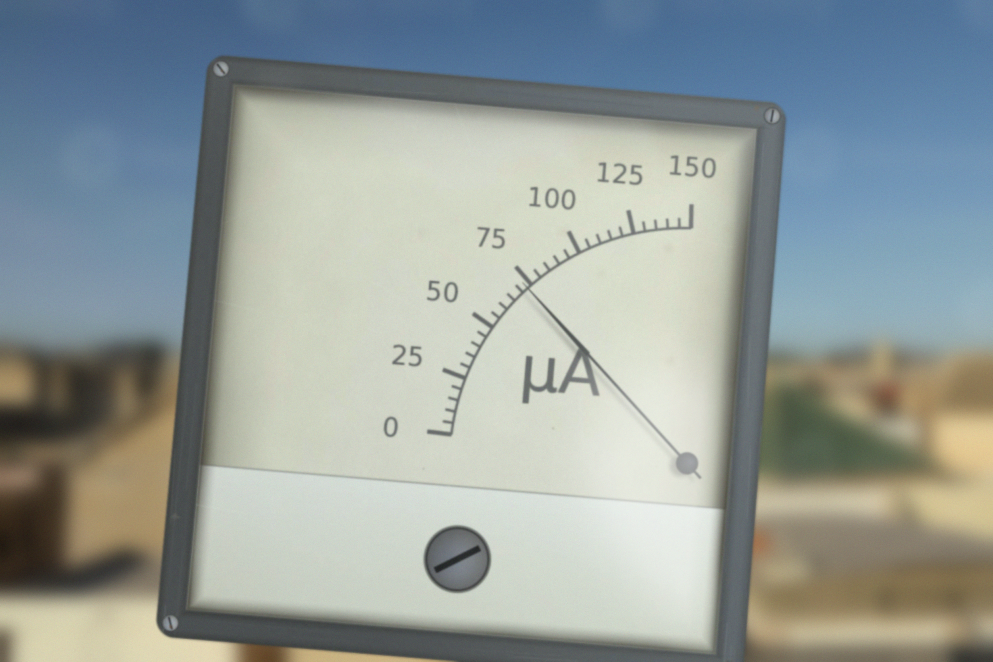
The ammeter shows 72.5; µA
